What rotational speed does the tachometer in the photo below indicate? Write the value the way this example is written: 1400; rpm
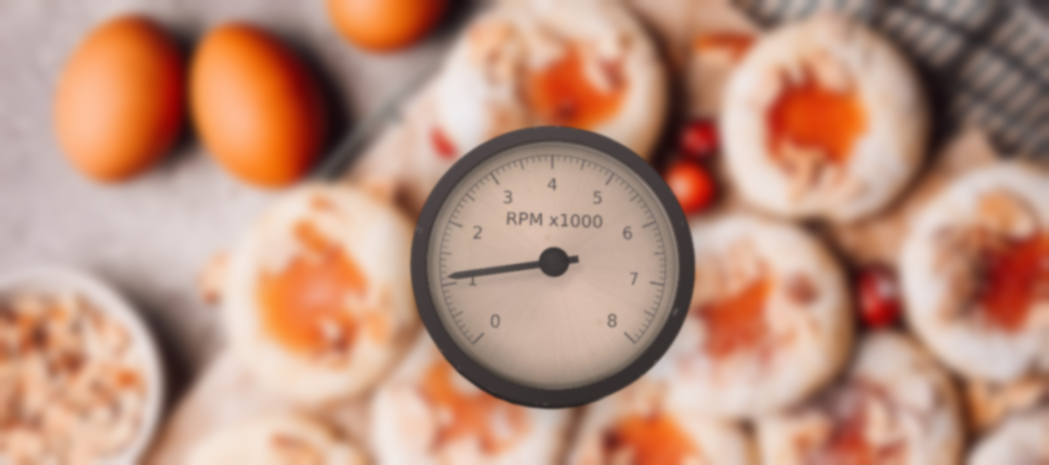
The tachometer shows 1100; rpm
